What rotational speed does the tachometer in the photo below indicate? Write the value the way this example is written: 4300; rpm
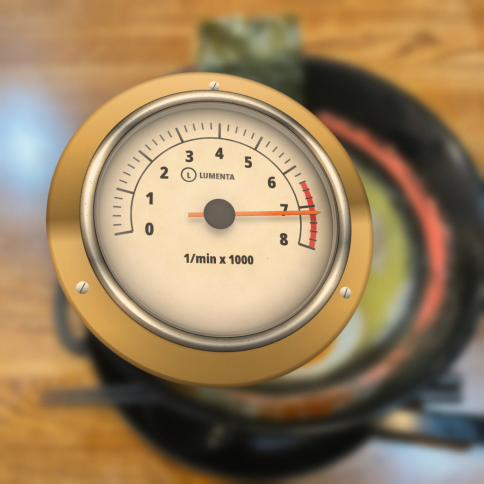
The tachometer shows 7200; rpm
